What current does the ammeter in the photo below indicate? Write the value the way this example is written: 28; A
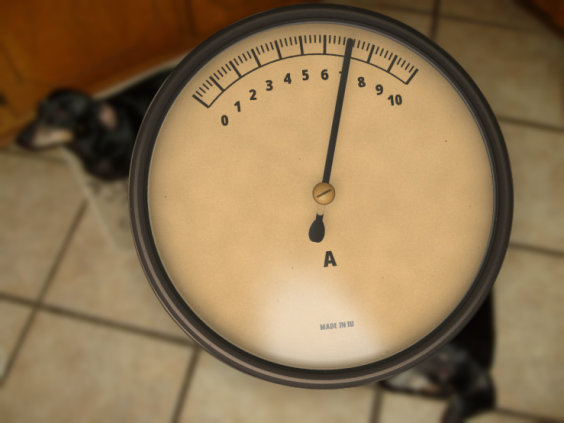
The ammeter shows 7; A
